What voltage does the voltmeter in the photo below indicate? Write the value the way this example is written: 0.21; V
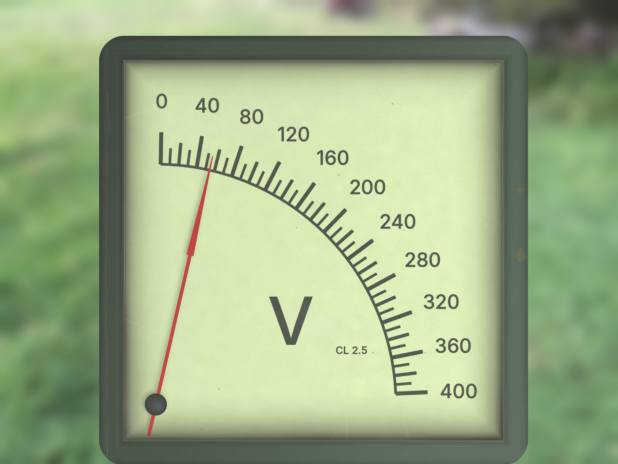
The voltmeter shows 55; V
